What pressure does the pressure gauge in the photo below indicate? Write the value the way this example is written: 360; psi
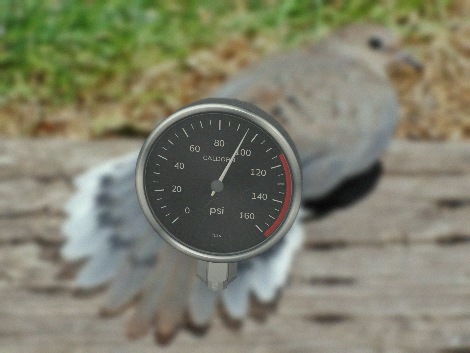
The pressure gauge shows 95; psi
